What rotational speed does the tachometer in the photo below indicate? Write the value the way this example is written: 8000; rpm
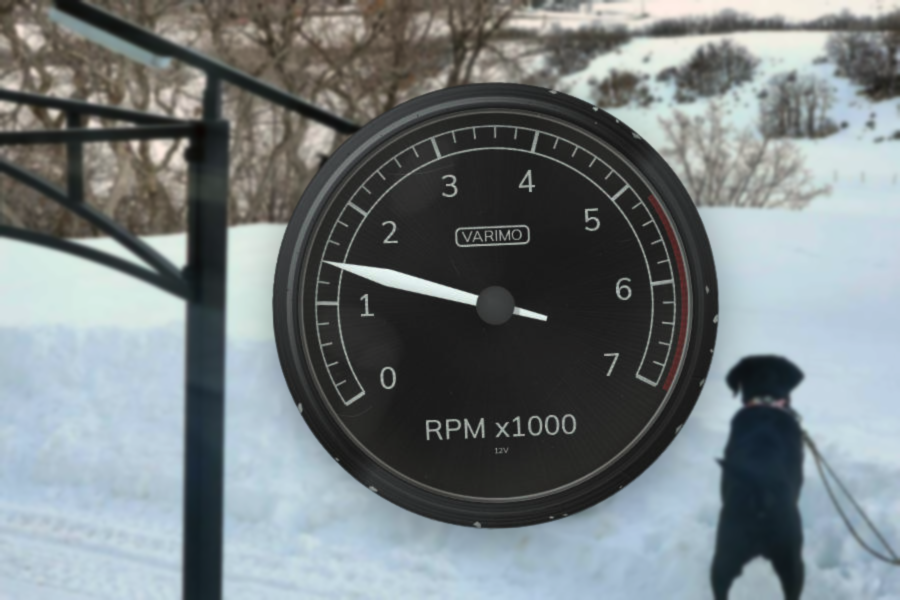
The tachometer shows 1400; rpm
